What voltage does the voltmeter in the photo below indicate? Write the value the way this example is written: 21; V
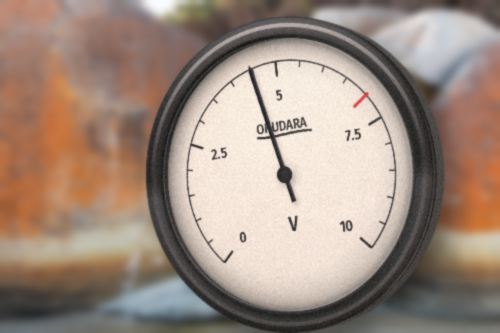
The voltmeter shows 4.5; V
